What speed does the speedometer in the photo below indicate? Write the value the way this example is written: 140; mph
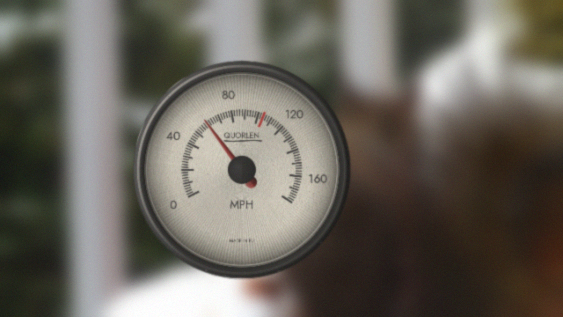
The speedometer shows 60; mph
